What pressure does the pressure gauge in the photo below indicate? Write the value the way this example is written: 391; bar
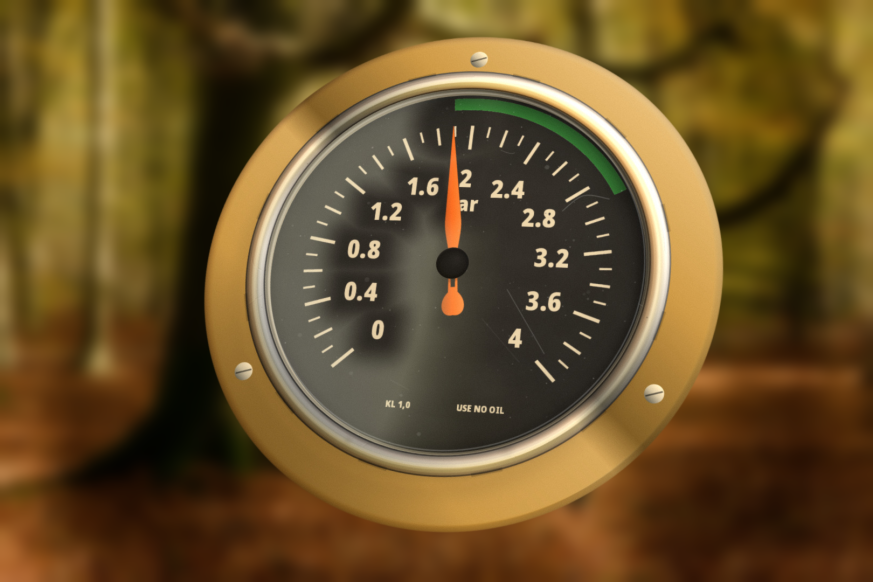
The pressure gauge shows 1.9; bar
